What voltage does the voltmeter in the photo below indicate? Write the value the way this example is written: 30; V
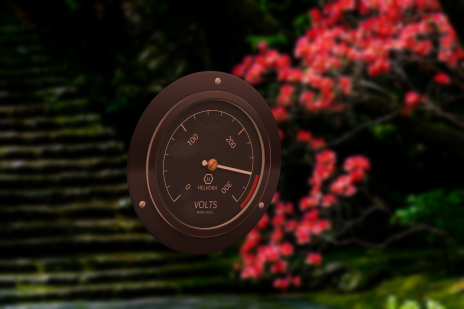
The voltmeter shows 260; V
